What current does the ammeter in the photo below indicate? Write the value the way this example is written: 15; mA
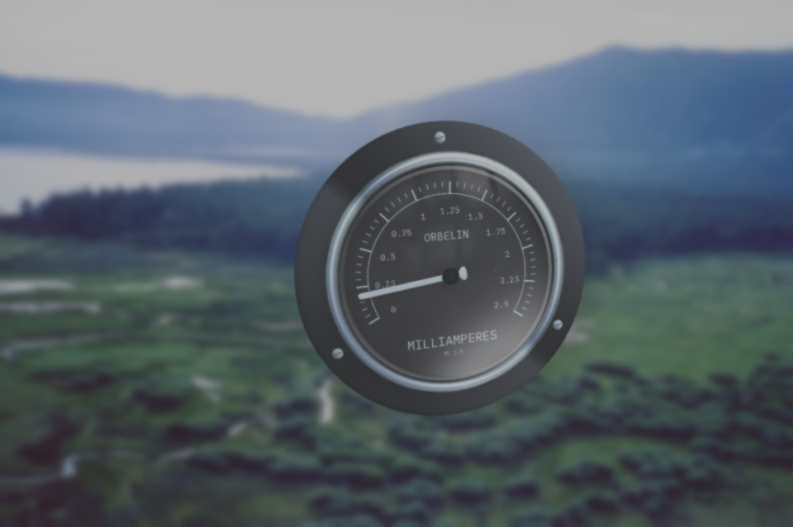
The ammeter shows 0.2; mA
